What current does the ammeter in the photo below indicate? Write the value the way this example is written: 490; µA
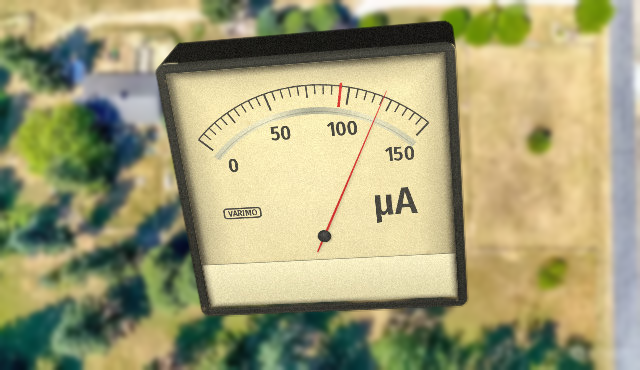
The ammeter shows 120; µA
